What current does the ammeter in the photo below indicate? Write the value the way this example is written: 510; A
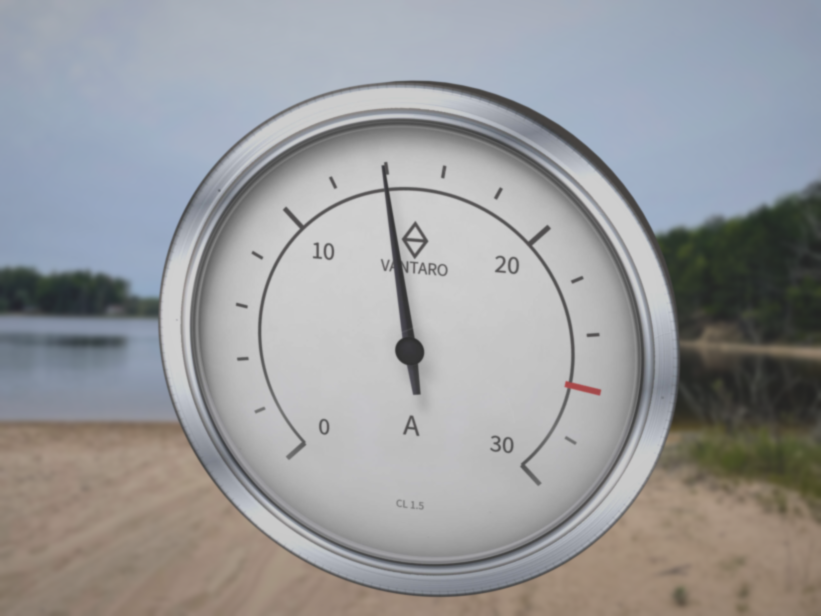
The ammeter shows 14; A
